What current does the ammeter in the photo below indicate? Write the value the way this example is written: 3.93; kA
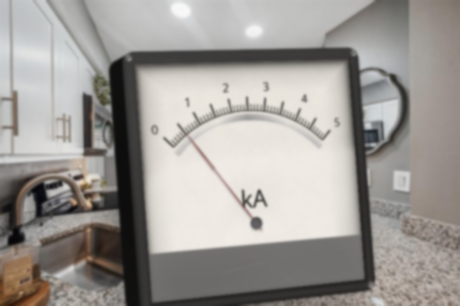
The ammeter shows 0.5; kA
